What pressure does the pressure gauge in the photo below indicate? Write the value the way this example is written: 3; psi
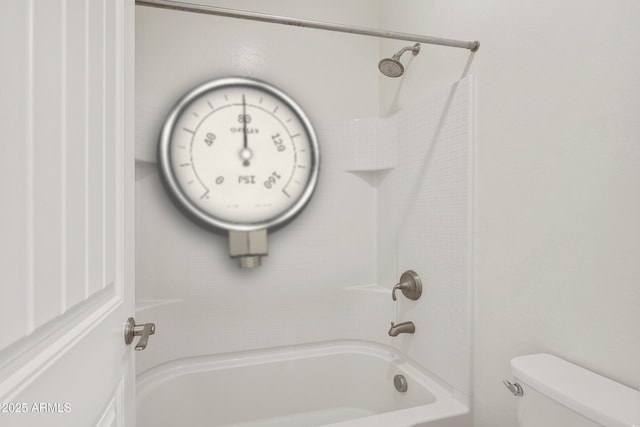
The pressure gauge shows 80; psi
